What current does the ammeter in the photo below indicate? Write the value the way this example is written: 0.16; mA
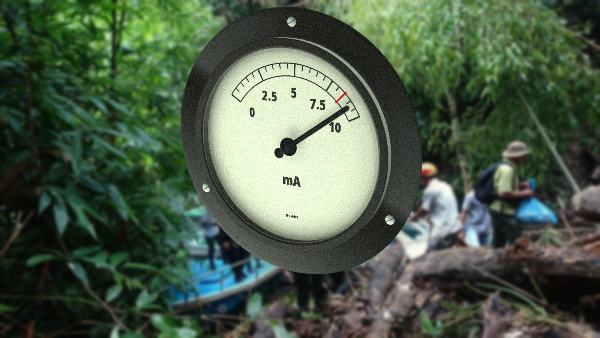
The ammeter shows 9.25; mA
